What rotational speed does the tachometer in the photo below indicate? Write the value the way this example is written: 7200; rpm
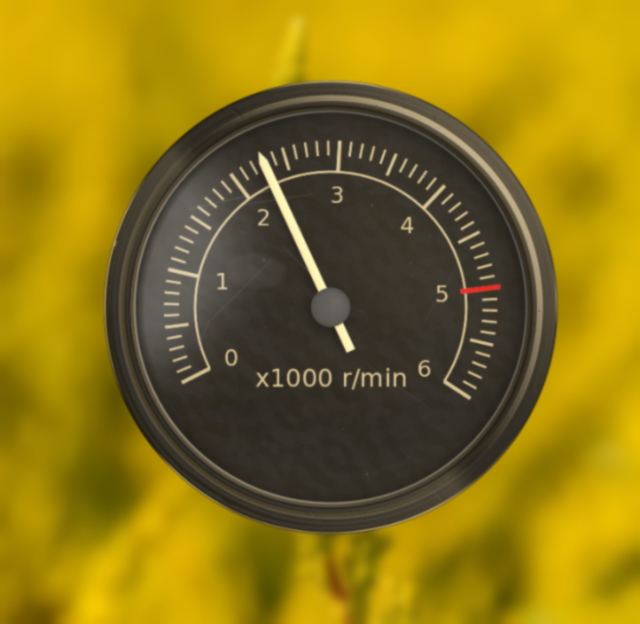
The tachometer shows 2300; rpm
